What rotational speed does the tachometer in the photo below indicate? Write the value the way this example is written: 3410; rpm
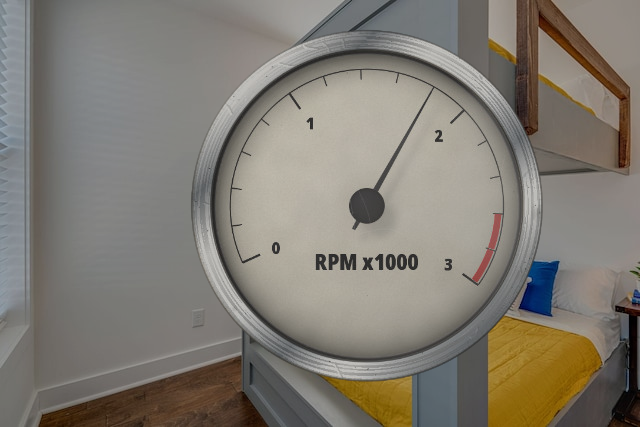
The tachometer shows 1800; rpm
